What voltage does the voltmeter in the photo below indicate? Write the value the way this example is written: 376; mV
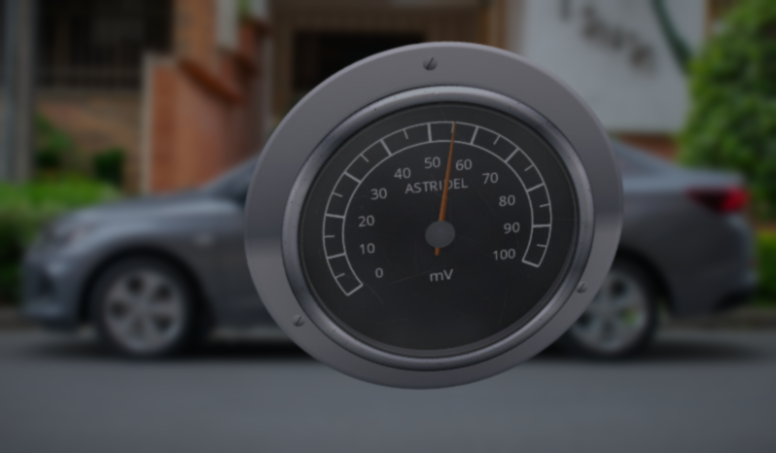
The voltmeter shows 55; mV
